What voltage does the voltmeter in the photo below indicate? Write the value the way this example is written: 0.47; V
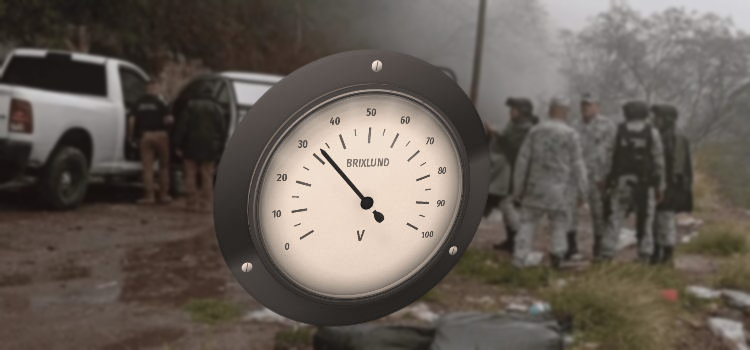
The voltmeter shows 32.5; V
